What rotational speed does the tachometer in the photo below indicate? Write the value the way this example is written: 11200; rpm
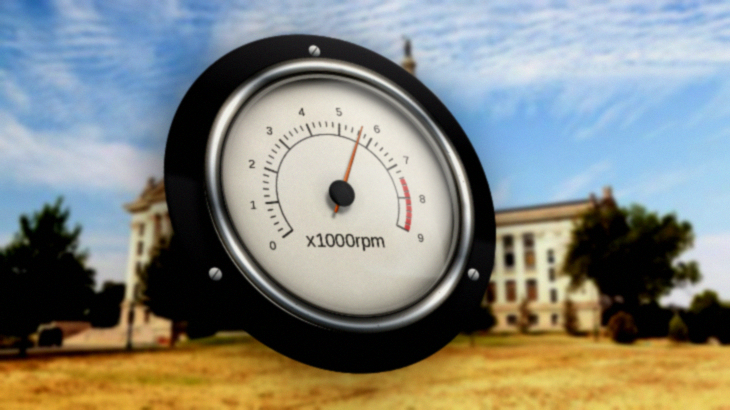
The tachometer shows 5600; rpm
